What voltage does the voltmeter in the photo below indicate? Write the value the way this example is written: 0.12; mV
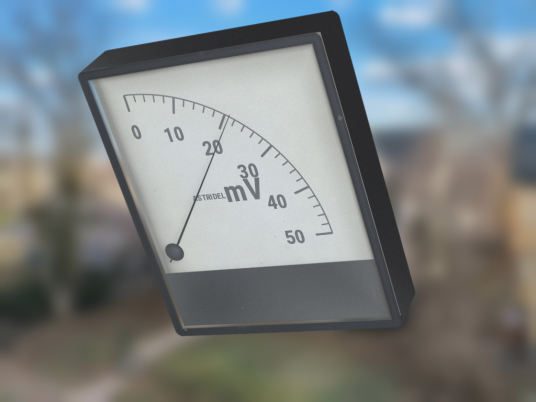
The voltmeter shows 21; mV
